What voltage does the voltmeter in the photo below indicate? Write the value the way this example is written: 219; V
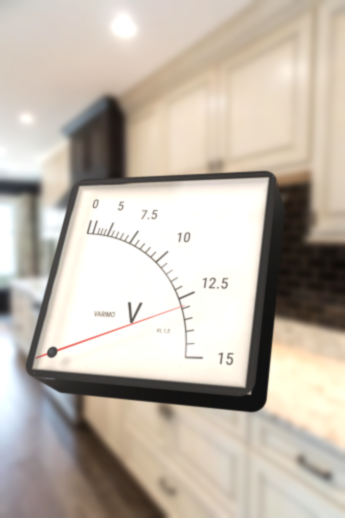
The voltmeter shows 13; V
